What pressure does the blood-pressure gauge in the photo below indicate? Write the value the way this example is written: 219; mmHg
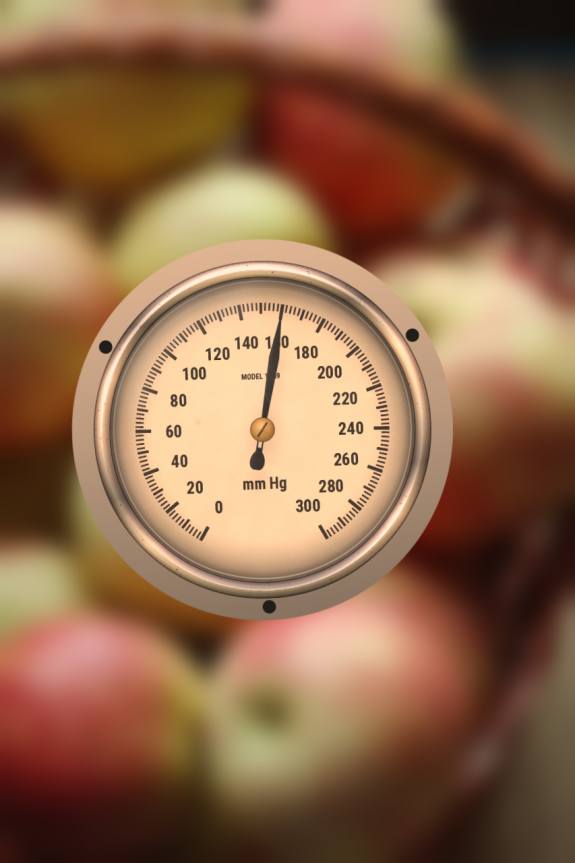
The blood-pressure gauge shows 160; mmHg
